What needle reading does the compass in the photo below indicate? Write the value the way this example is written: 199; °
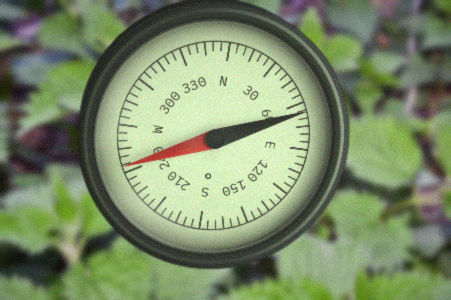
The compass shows 245; °
